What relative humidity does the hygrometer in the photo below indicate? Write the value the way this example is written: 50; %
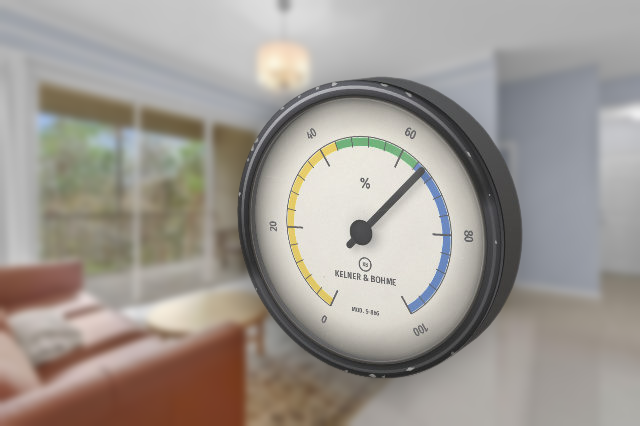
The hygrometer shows 66; %
